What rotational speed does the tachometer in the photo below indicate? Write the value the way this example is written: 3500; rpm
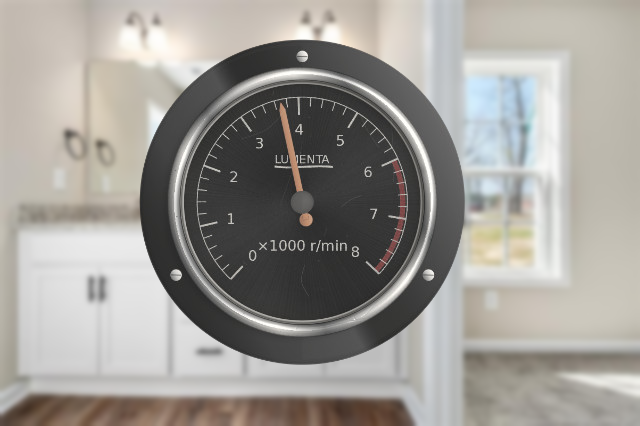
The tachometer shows 3700; rpm
